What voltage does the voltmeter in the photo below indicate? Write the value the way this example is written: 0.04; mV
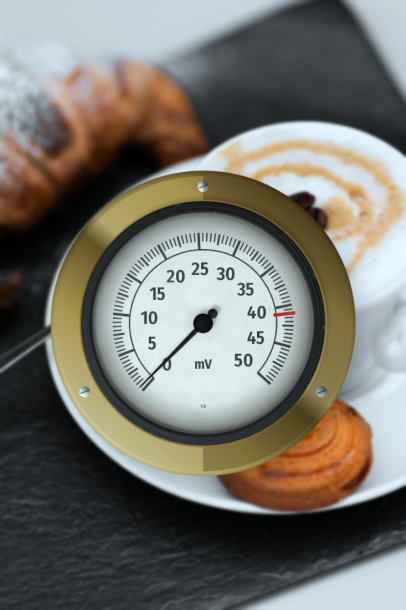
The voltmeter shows 0.5; mV
